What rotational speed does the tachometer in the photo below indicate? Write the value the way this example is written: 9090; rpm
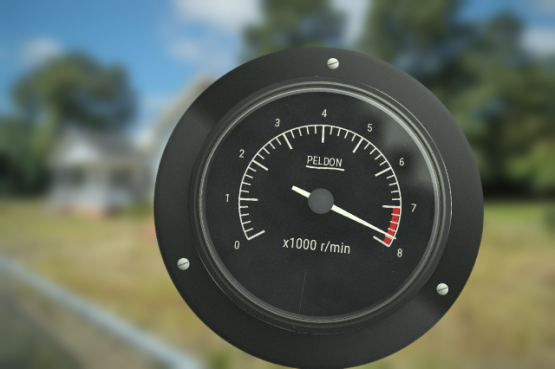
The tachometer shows 7800; rpm
